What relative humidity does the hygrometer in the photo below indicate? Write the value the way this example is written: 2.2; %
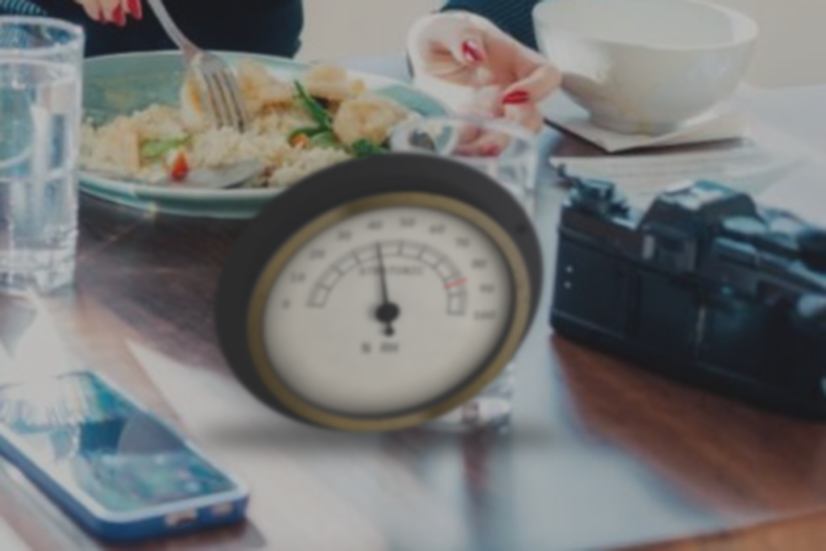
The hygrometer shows 40; %
